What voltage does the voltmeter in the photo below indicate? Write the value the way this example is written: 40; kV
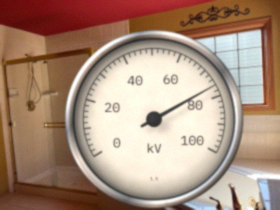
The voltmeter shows 76; kV
